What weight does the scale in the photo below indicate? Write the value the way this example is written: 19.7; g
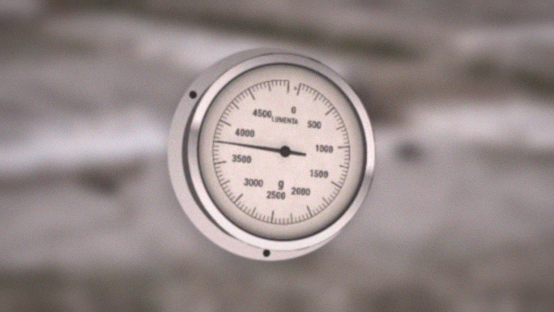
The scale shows 3750; g
